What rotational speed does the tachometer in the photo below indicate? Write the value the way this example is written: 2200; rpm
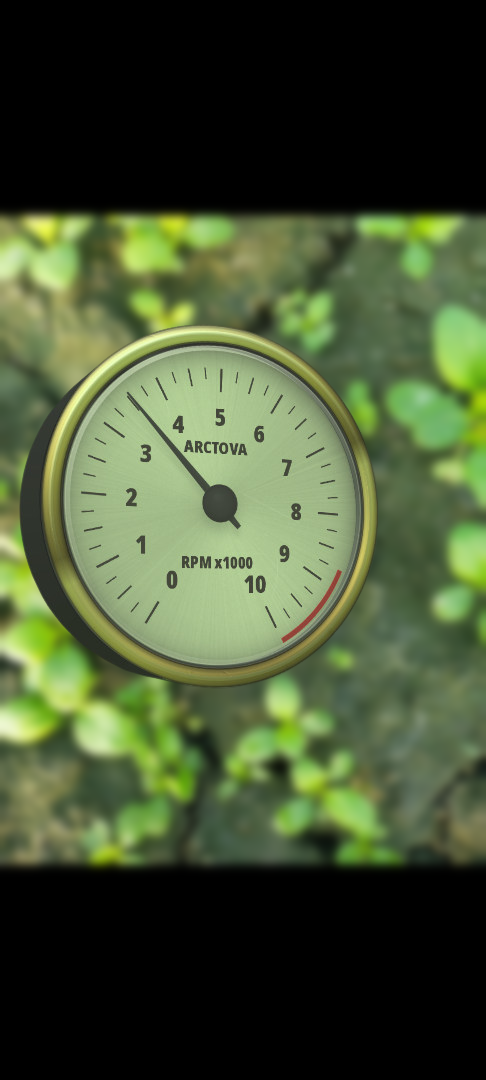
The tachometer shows 3500; rpm
